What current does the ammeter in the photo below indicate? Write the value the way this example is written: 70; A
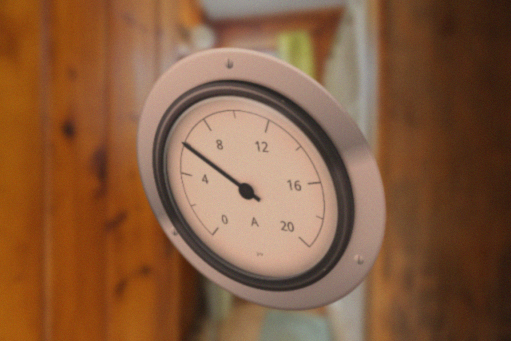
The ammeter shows 6; A
